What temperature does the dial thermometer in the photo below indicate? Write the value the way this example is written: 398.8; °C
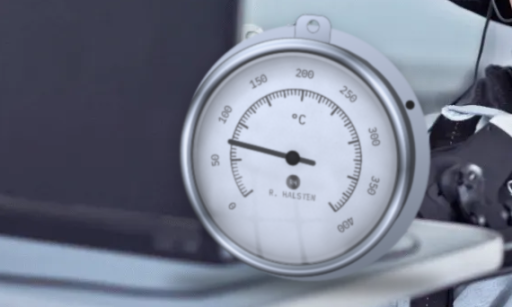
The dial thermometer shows 75; °C
